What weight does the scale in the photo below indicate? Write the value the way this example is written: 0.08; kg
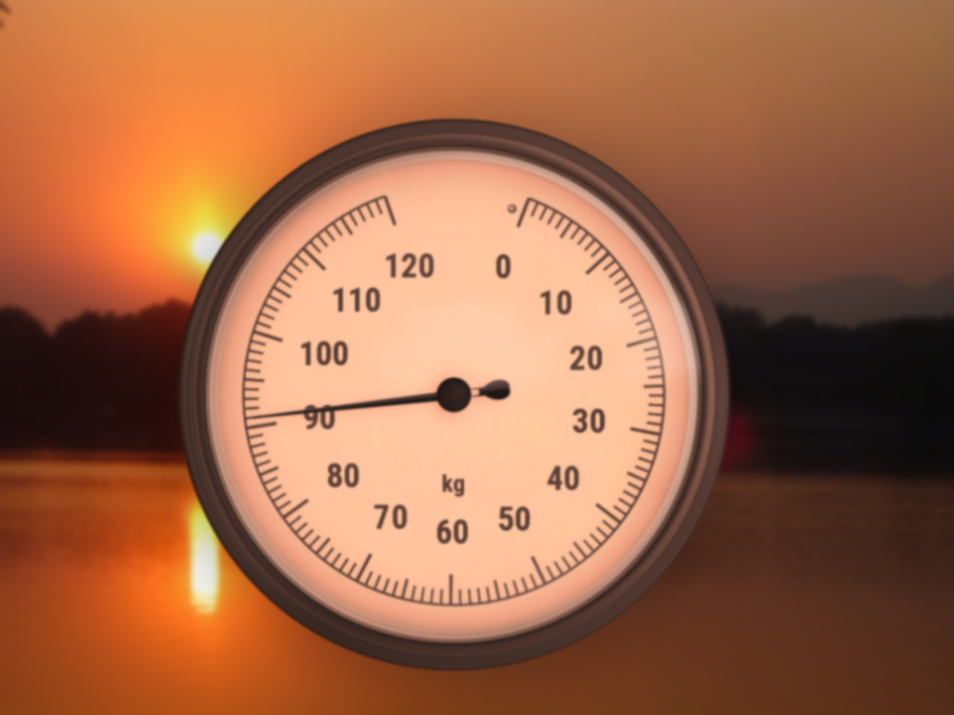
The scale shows 91; kg
